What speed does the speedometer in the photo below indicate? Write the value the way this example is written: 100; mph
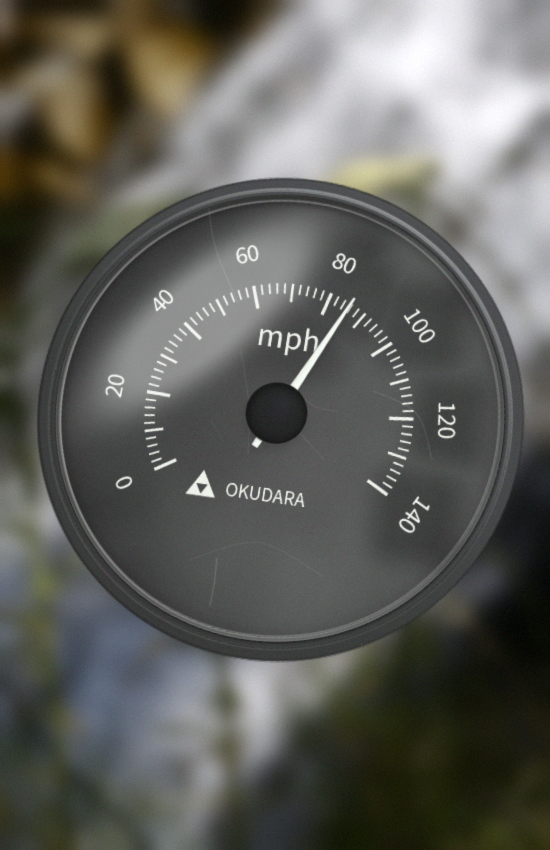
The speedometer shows 86; mph
